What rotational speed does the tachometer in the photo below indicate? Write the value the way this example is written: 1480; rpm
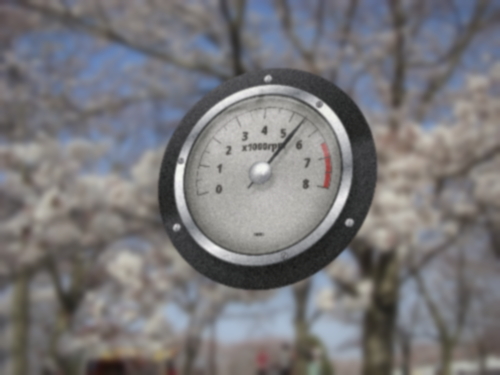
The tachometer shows 5500; rpm
